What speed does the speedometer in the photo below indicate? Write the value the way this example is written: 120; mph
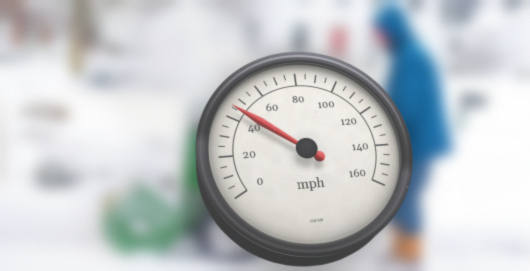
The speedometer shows 45; mph
